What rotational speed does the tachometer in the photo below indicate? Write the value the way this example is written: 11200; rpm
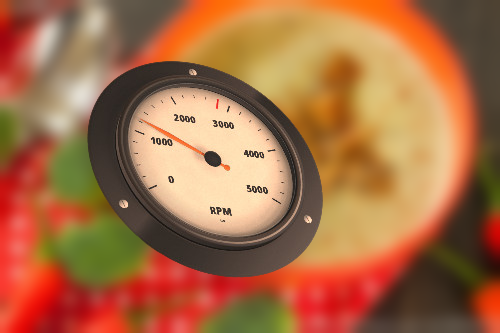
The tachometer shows 1200; rpm
